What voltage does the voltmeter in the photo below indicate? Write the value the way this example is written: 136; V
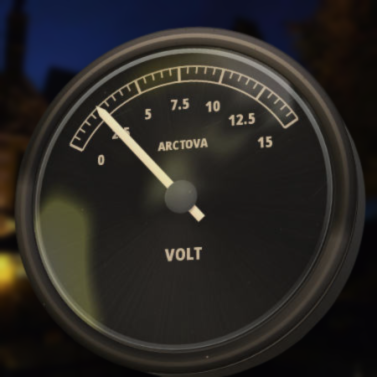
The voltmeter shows 2.5; V
